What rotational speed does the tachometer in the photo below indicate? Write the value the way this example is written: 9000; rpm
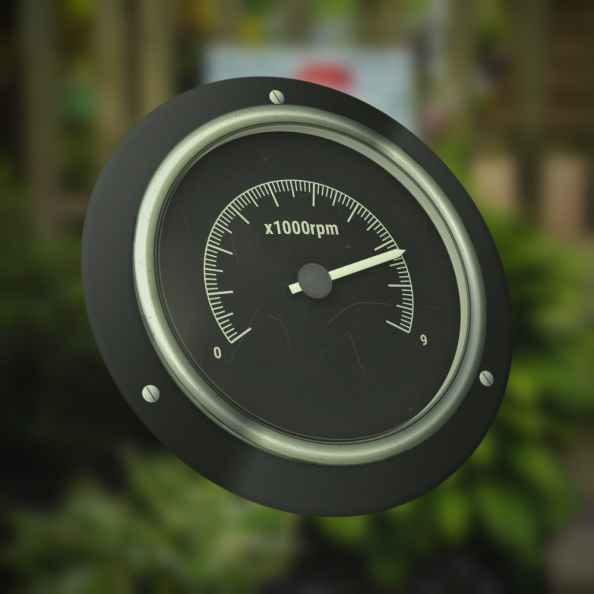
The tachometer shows 7300; rpm
